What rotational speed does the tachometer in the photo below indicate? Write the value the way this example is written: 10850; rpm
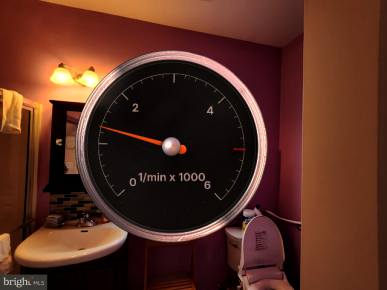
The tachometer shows 1300; rpm
